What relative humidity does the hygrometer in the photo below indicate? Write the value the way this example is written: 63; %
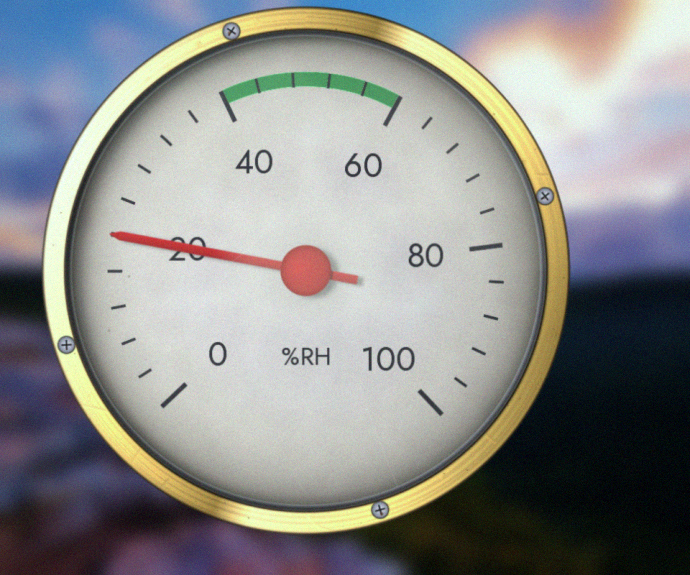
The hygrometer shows 20; %
